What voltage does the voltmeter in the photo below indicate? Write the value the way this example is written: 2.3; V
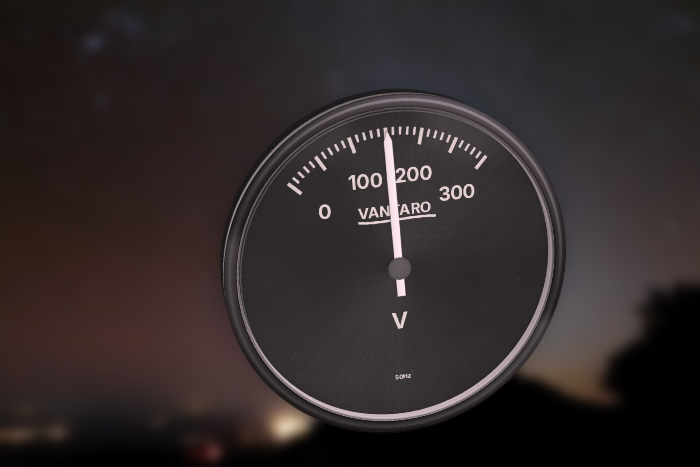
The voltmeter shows 150; V
